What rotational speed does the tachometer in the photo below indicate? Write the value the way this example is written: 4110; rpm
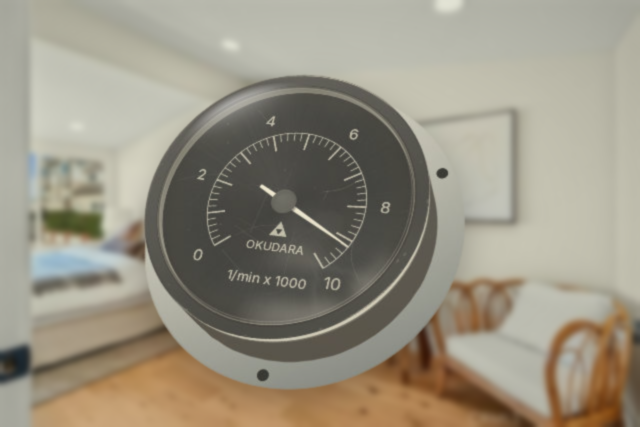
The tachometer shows 9200; rpm
